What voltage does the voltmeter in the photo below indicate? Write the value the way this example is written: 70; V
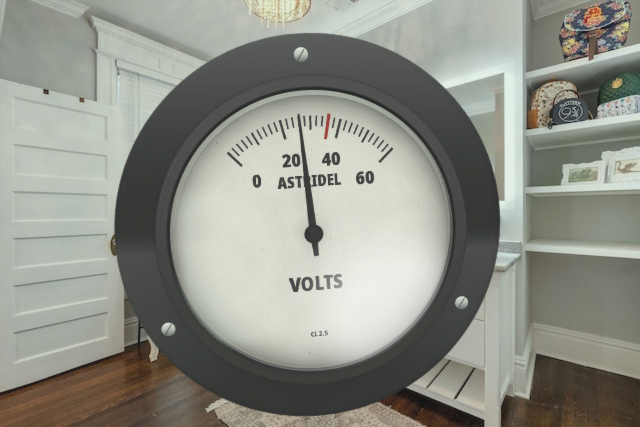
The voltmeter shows 26; V
